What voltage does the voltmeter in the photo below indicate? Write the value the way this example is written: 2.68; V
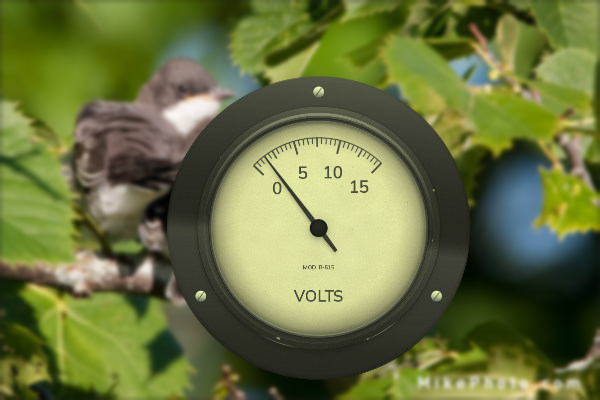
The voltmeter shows 1.5; V
